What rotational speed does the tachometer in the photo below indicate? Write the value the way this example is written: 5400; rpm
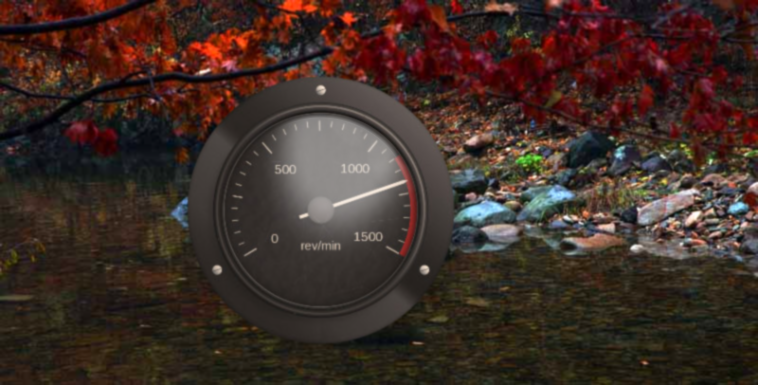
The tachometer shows 1200; rpm
